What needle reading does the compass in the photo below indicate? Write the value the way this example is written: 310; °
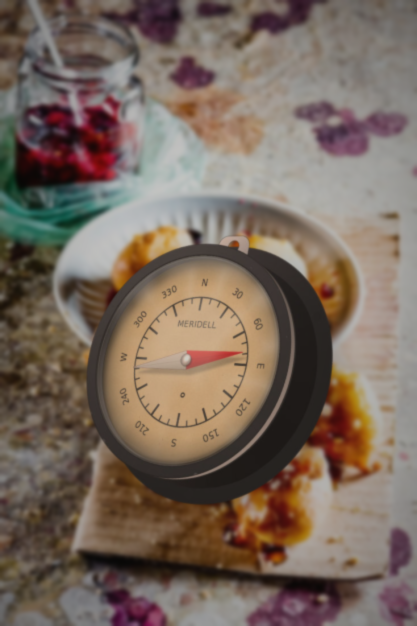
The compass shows 80; °
